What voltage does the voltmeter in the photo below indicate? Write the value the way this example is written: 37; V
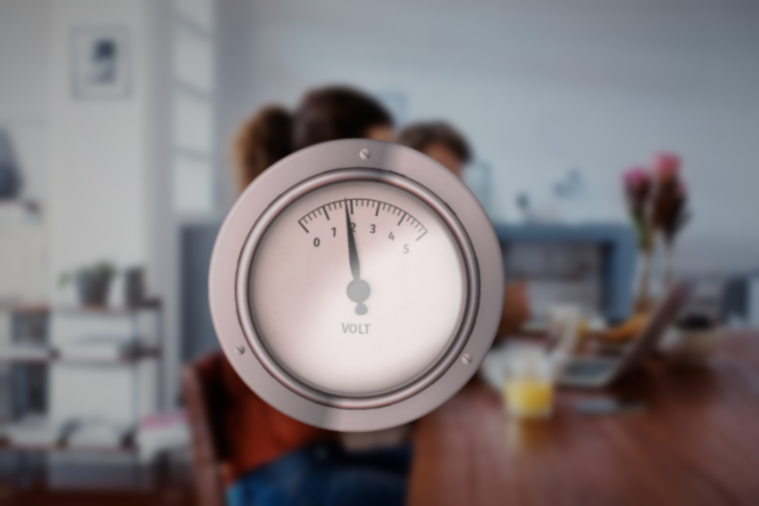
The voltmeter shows 1.8; V
